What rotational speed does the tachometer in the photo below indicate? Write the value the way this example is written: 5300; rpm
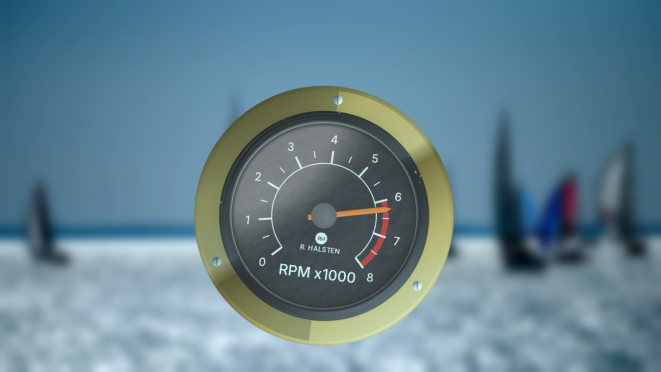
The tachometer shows 6250; rpm
